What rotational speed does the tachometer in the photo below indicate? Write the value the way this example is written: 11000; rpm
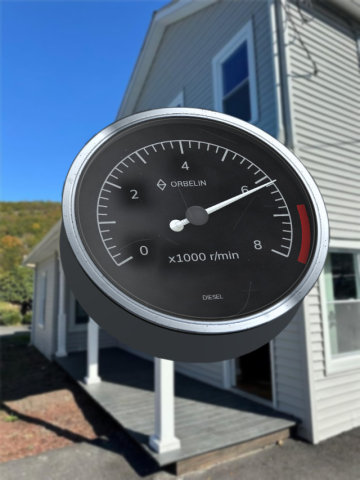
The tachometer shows 6200; rpm
